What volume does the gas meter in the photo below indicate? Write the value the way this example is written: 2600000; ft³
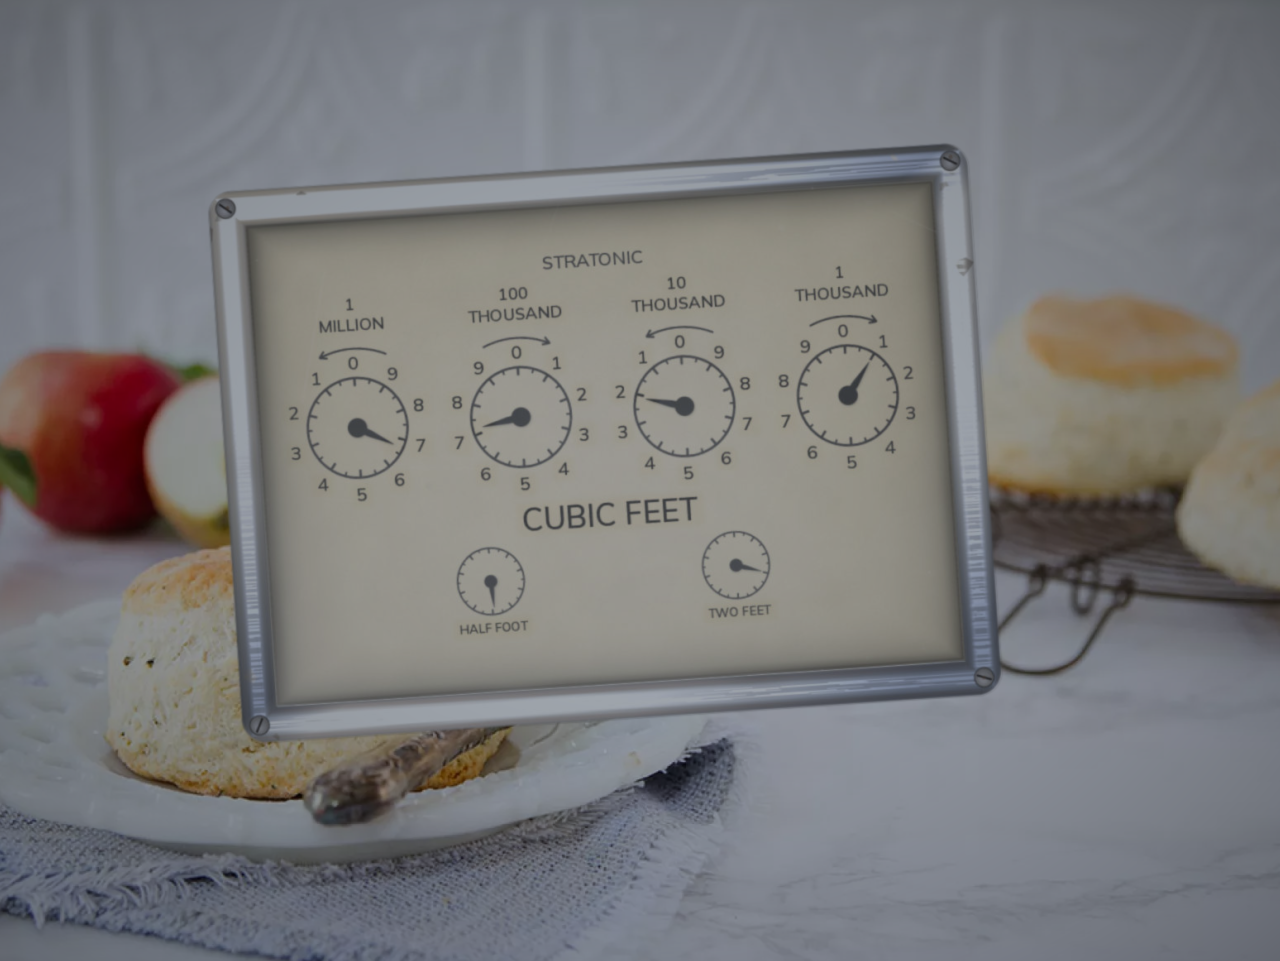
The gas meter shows 672100; ft³
